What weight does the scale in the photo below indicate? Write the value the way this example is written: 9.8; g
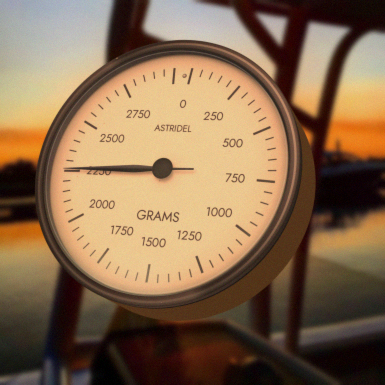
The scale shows 2250; g
